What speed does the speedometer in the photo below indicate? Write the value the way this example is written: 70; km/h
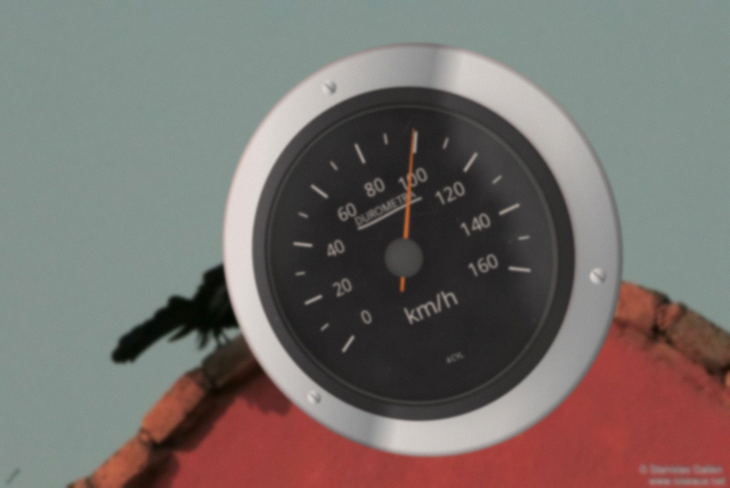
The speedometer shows 100; km/h
